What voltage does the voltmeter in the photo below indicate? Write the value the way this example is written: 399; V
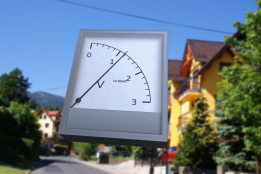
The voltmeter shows 1.2; V
